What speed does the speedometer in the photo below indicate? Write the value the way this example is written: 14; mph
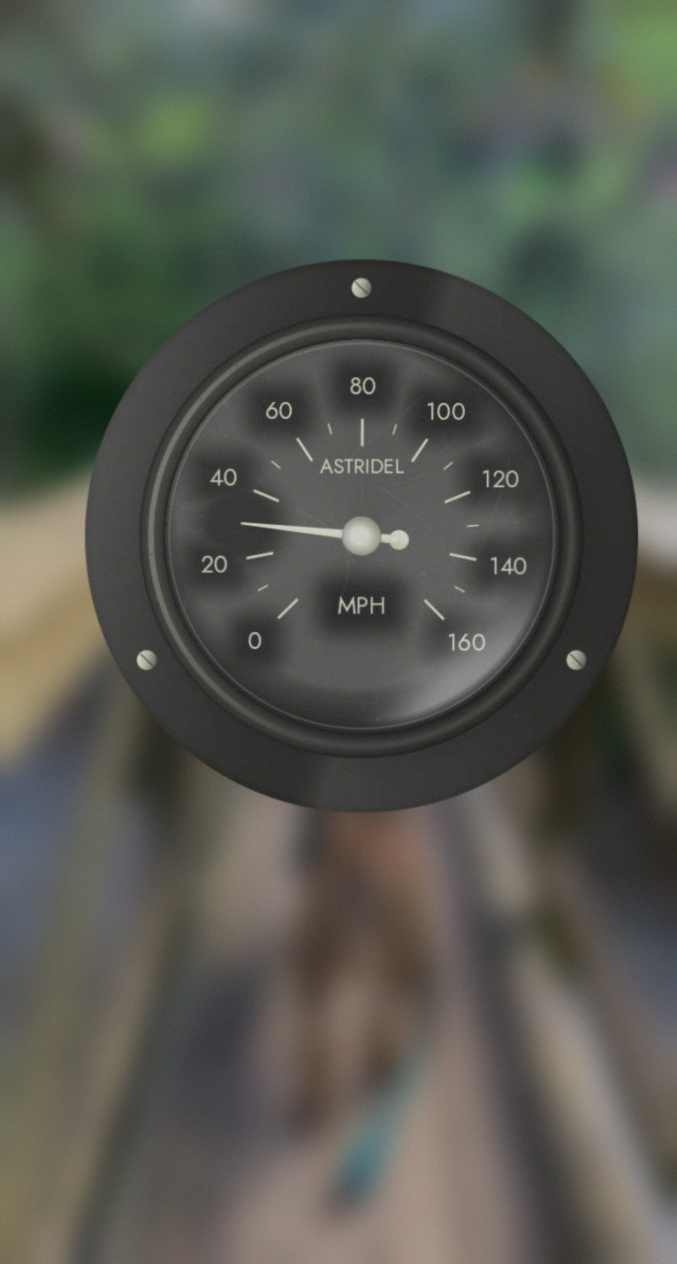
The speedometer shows 30; mph
